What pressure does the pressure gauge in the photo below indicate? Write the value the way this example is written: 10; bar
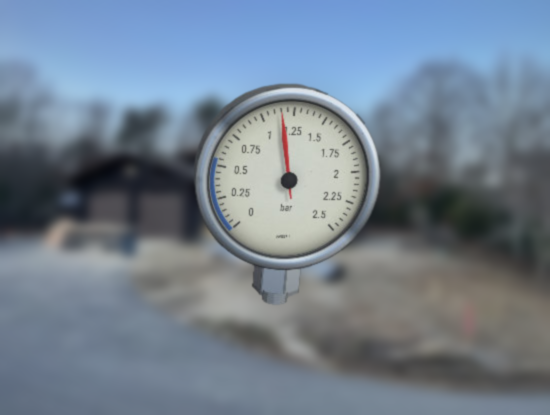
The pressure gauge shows 1.15; bar
